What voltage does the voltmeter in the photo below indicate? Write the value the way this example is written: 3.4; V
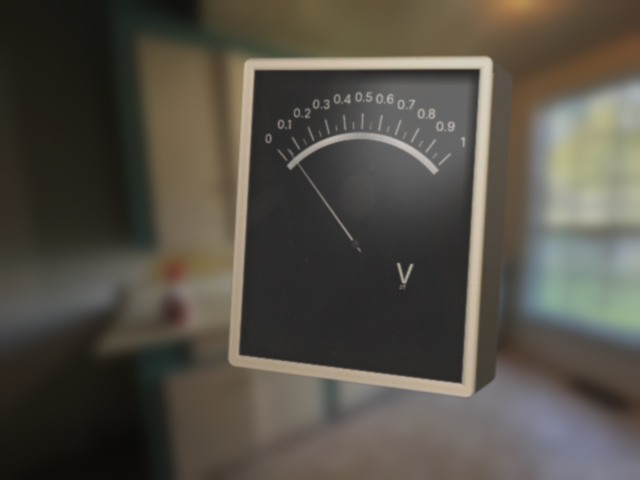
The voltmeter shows 0.05; V
